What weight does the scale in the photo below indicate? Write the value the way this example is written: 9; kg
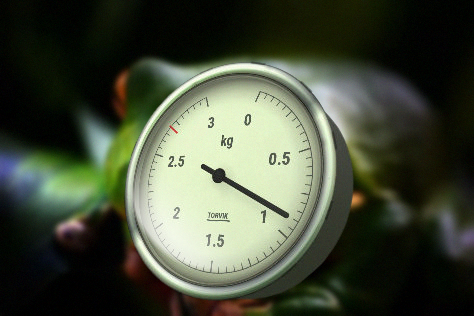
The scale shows 0.9; kg
